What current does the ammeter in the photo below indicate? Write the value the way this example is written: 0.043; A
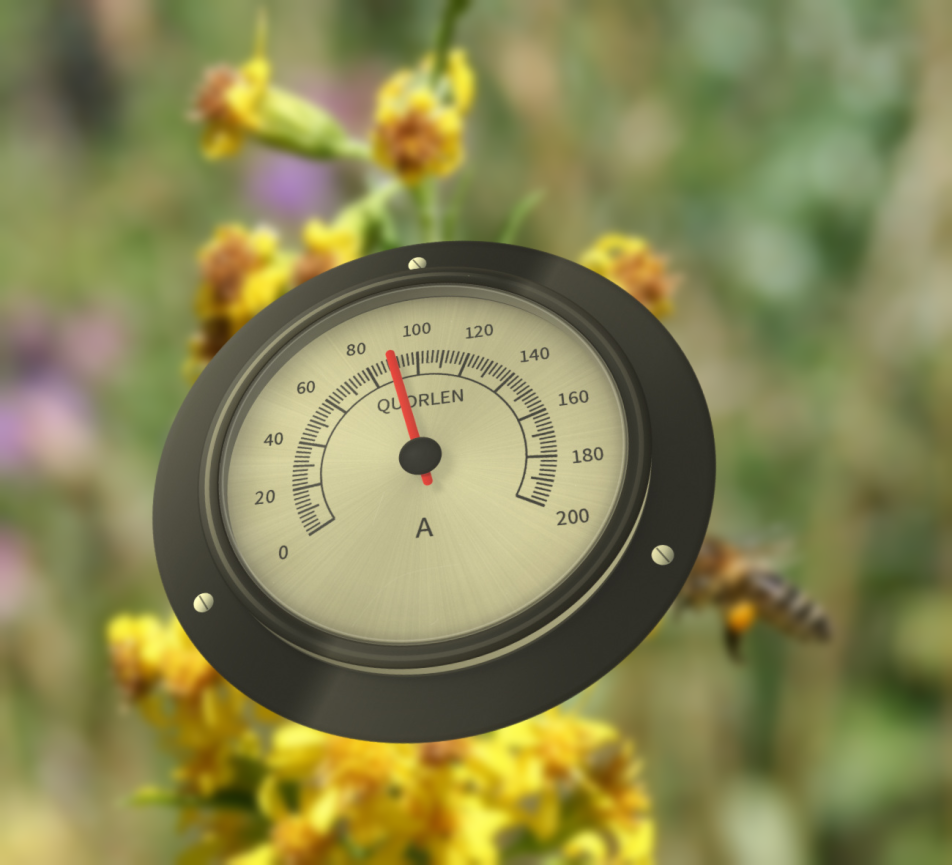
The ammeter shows 90; A
